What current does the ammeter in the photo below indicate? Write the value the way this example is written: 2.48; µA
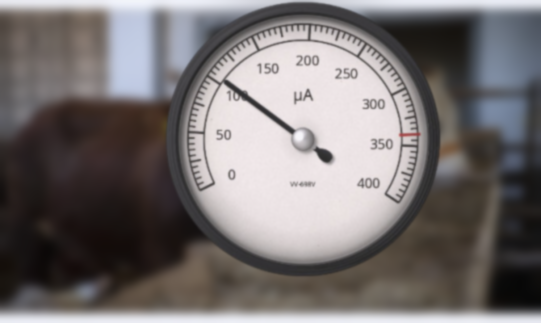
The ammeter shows 105; µA
